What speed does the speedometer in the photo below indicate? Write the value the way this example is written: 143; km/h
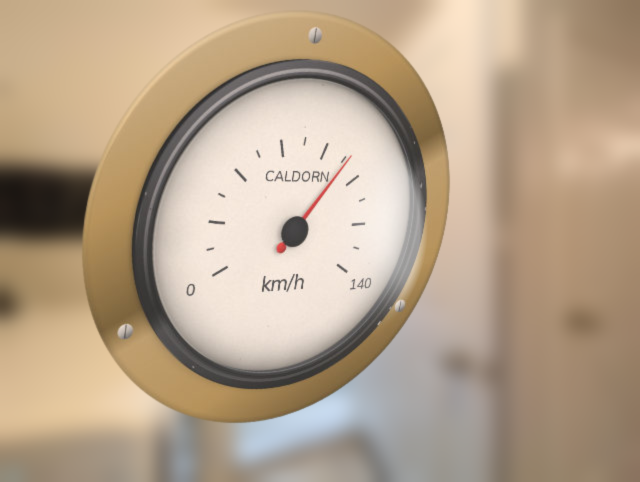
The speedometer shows 90; km/h
